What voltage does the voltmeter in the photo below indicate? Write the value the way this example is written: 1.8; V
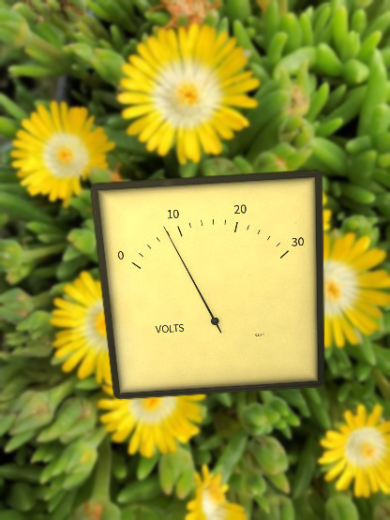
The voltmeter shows 8; V
